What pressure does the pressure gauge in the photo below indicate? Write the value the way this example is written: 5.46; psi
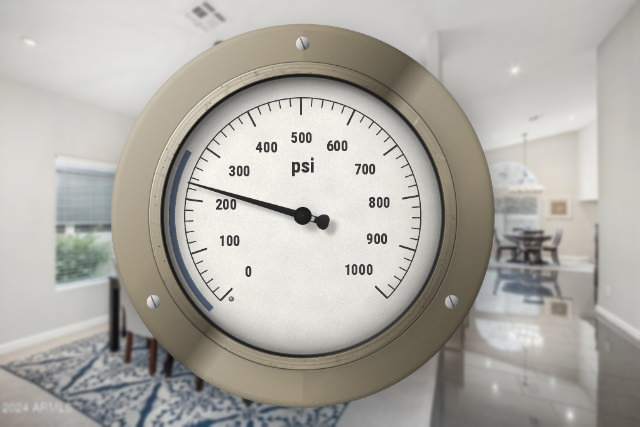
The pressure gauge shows 230; psi
